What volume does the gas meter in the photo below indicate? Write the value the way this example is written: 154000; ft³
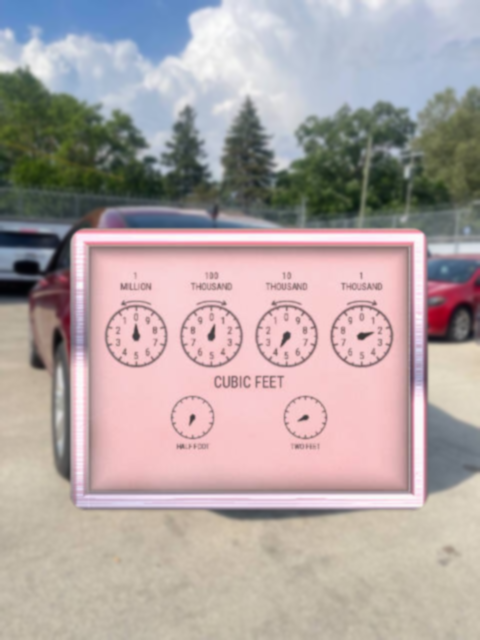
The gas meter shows 4200; ft³
